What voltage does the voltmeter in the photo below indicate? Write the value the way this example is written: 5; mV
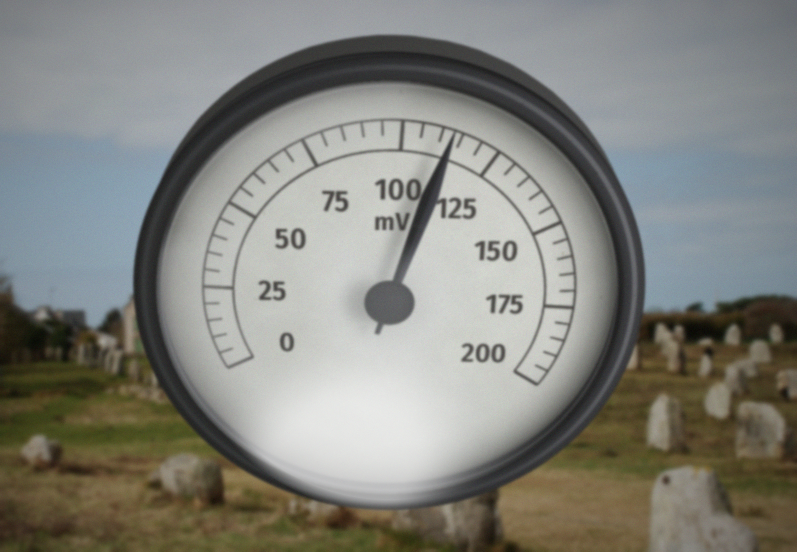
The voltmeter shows 112.5; mV
